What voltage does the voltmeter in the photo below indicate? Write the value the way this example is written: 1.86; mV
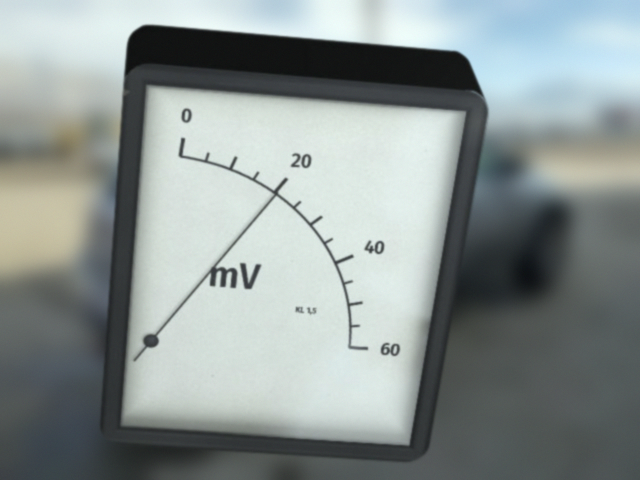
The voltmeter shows 20; mV
